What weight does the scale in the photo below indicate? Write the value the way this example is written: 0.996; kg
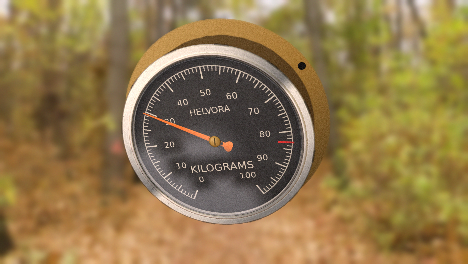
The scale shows 30; kg
